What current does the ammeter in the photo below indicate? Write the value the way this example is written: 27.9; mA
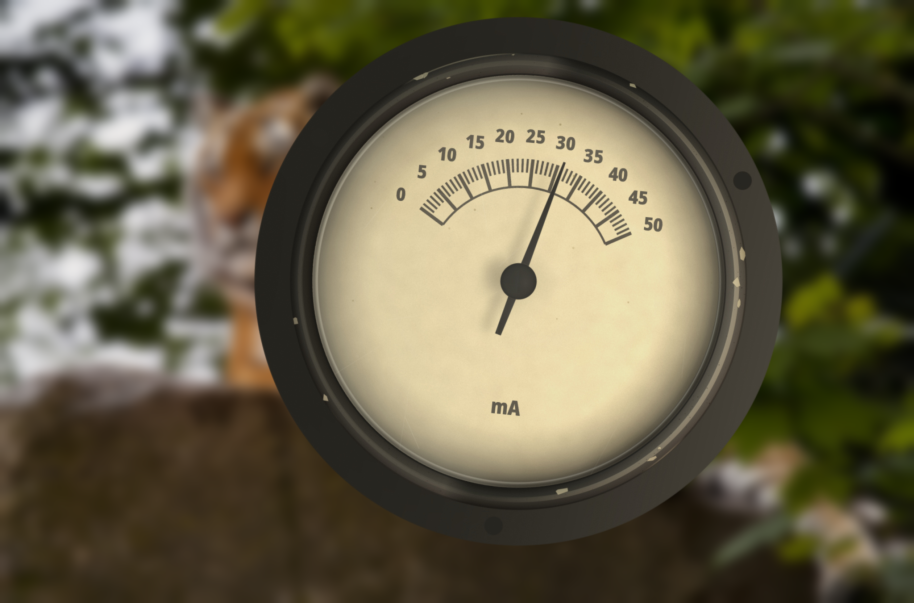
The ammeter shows 31; mA
